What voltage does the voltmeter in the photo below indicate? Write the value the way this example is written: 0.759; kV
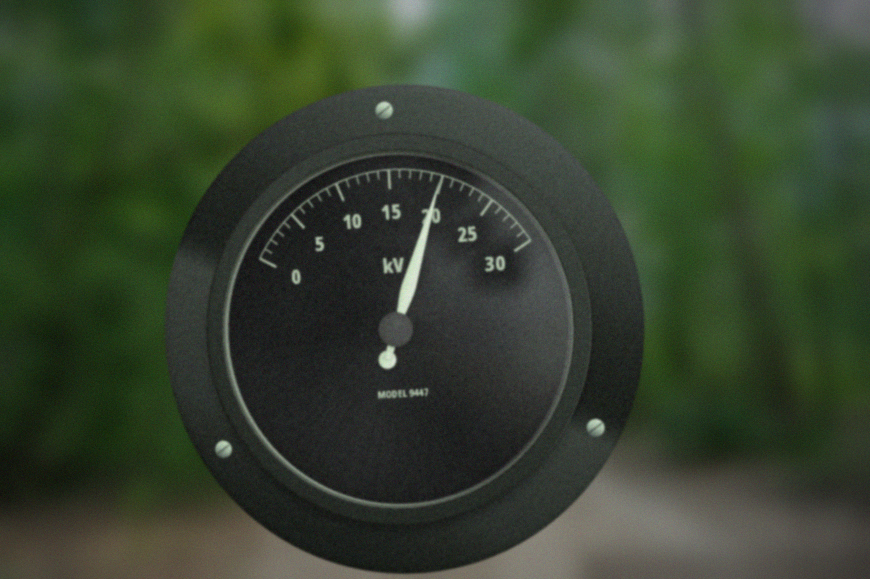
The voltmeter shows 20; kV
